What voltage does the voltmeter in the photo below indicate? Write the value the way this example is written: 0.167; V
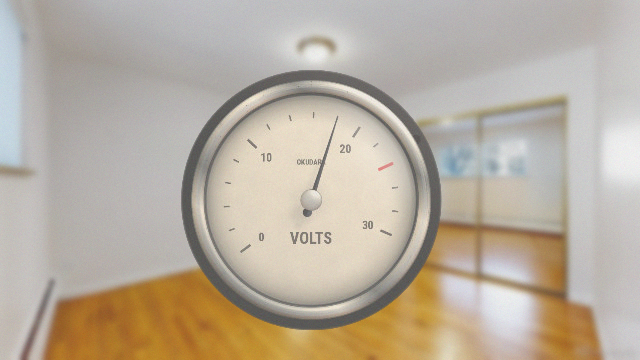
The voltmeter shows 18; V
